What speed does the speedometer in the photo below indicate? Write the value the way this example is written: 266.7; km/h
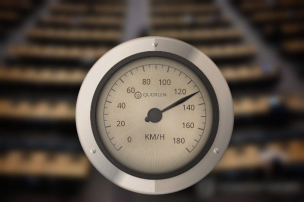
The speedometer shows 130; km/h
